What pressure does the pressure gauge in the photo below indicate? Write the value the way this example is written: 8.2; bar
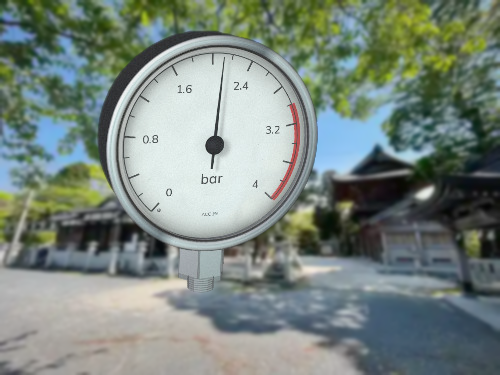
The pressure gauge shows 2.1; bar
